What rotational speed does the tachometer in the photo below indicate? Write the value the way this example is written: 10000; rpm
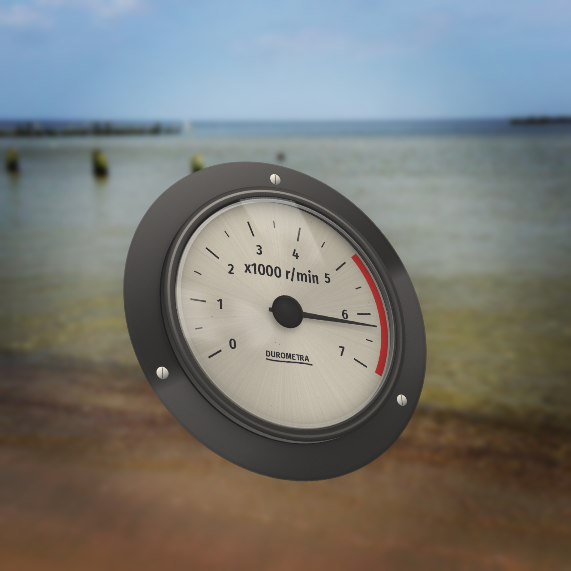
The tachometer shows 6250; rpm
